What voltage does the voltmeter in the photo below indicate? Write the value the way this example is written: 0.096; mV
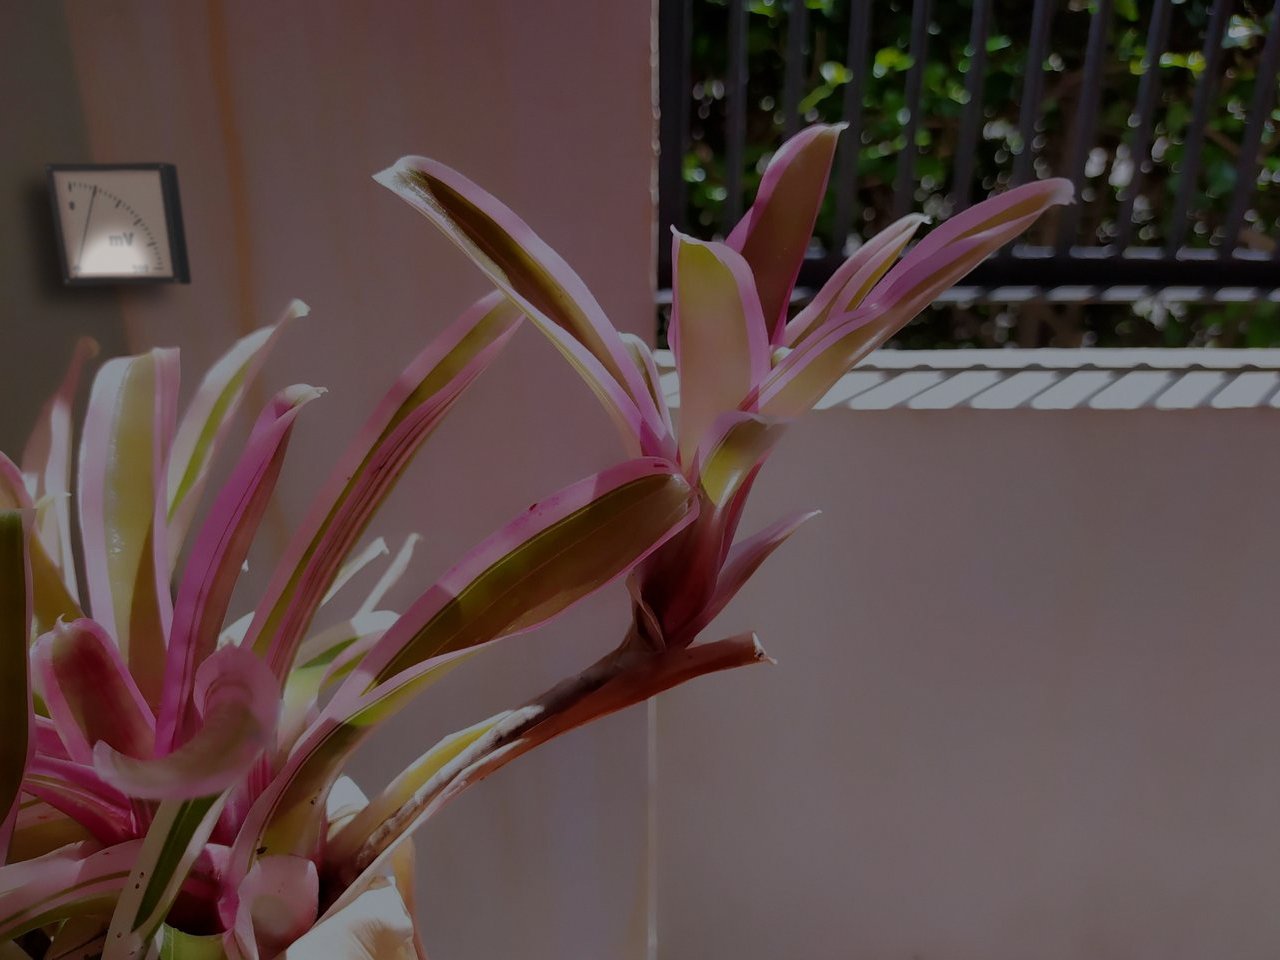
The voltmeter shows 100; mV
